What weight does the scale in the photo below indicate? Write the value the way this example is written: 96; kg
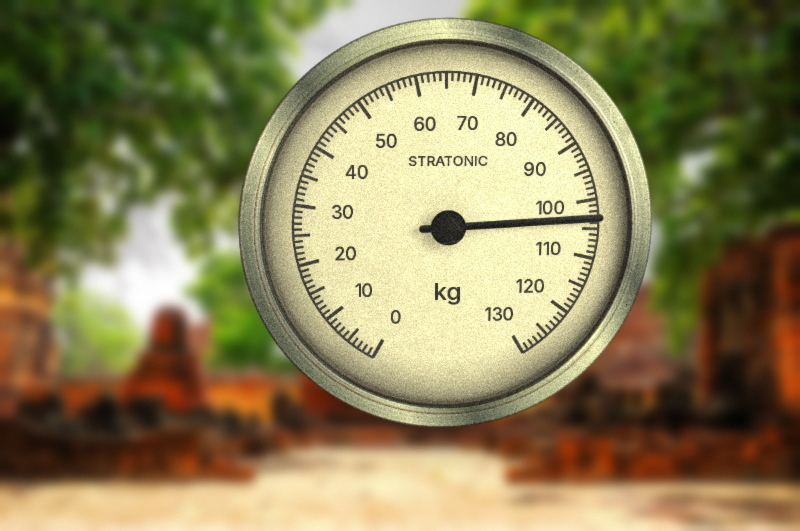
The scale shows 103; kg
